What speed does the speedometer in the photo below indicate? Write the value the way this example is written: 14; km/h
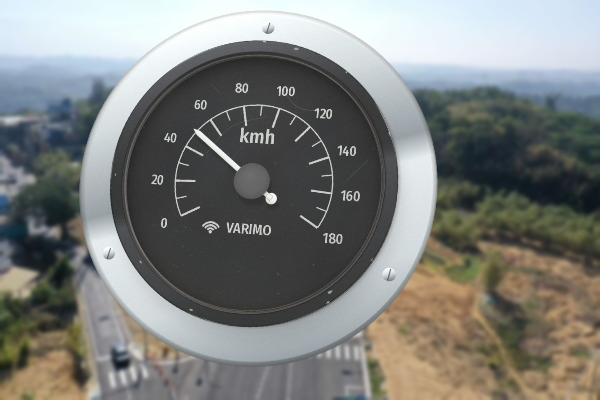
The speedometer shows 50; km/h
